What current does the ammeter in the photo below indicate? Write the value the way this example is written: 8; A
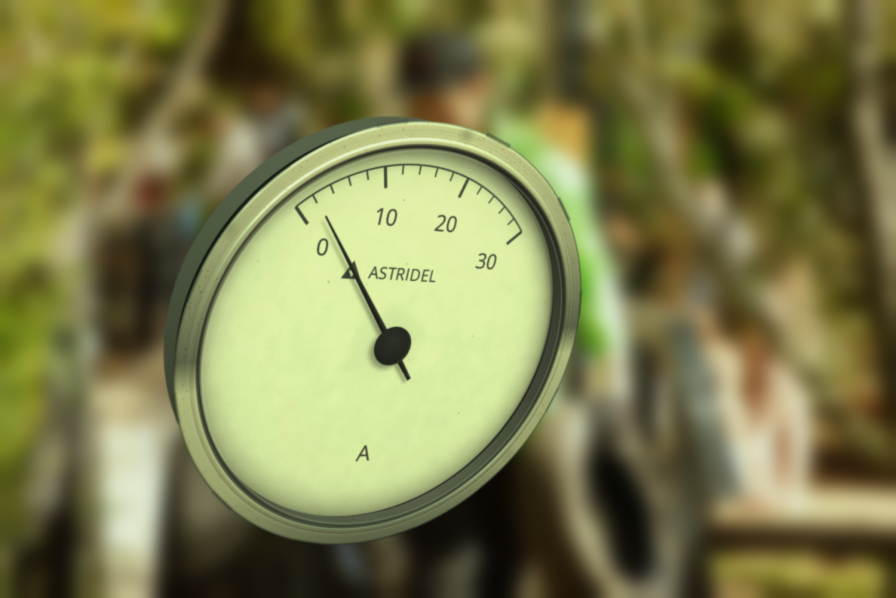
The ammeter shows 2; A
